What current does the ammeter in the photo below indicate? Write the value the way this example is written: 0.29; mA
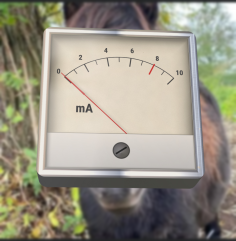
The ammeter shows 0; mA
